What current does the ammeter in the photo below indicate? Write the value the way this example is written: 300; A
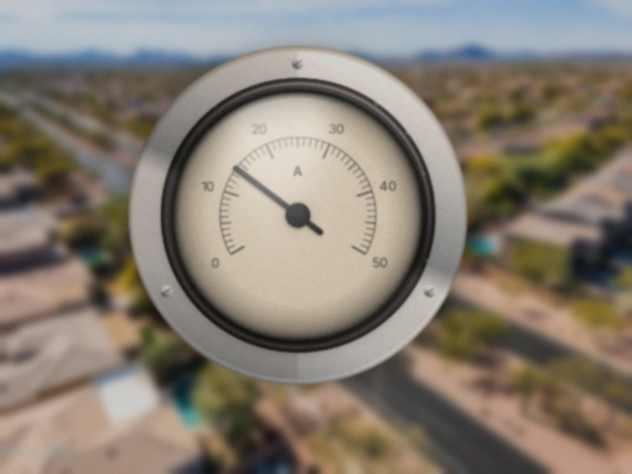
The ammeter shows 14; A
